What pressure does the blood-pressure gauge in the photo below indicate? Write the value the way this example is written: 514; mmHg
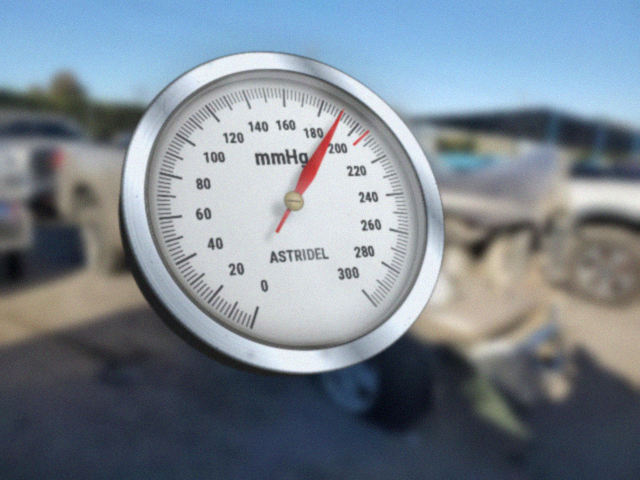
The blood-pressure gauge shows 190; mmHg
